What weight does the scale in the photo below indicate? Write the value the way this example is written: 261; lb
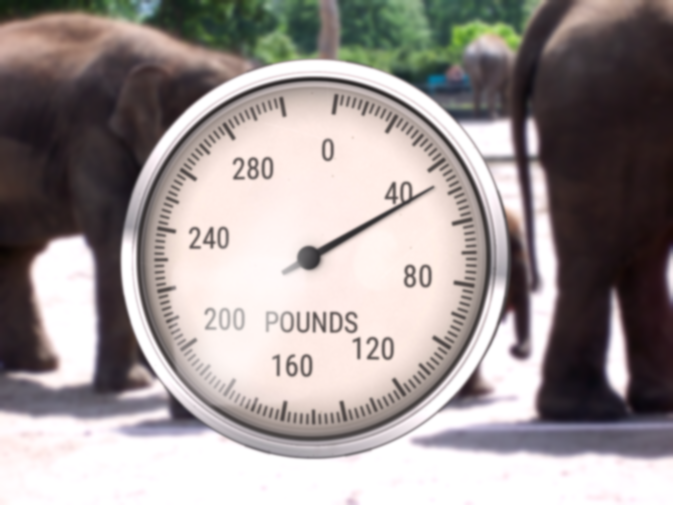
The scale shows 46; lb
